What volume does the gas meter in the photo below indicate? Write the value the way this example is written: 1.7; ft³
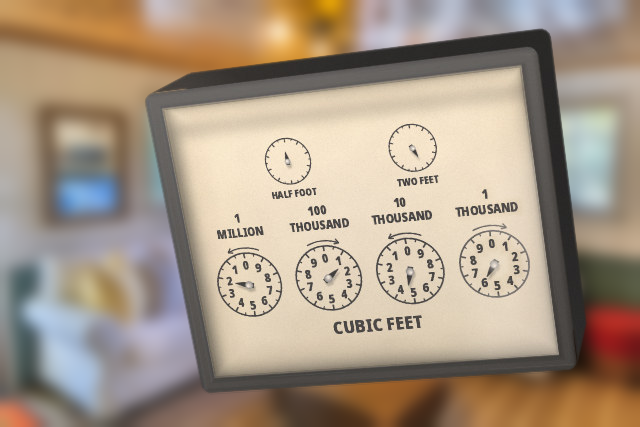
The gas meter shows 214600; ft³
